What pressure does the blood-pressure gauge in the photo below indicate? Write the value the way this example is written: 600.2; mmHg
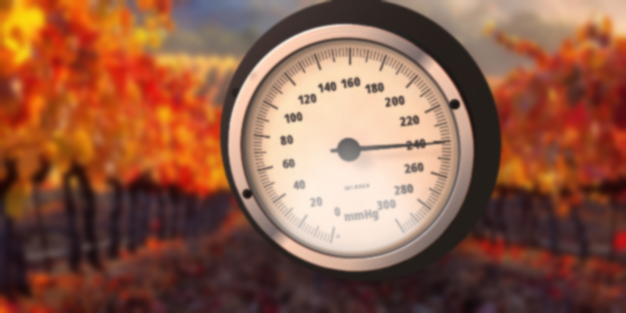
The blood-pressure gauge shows 240; mmHg
